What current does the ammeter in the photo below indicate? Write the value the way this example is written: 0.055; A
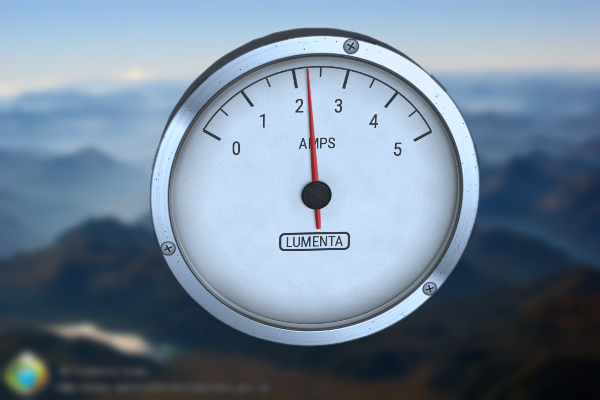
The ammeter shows 2.25; A
